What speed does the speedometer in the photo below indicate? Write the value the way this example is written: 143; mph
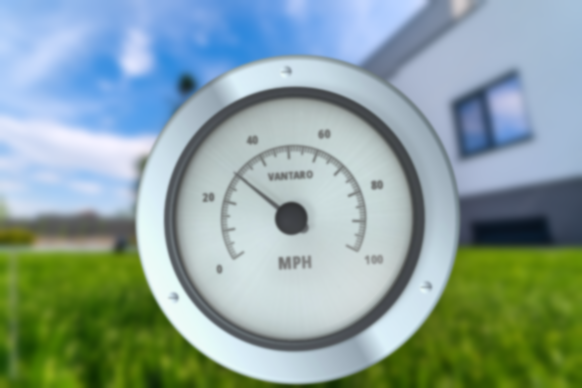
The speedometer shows 30; mph
